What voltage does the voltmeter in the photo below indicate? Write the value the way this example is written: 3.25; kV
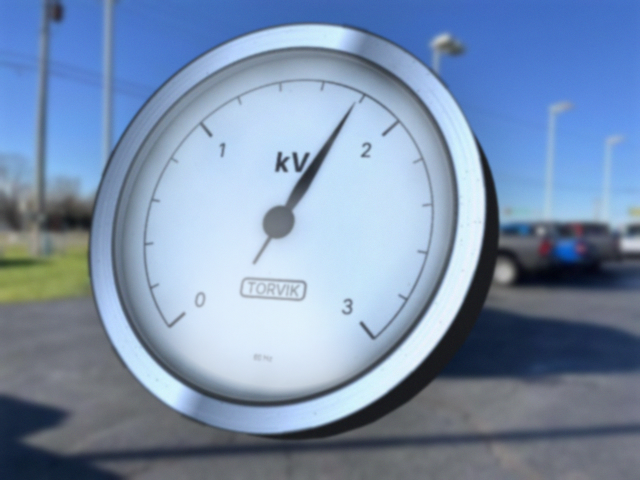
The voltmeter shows 1.8; kV
